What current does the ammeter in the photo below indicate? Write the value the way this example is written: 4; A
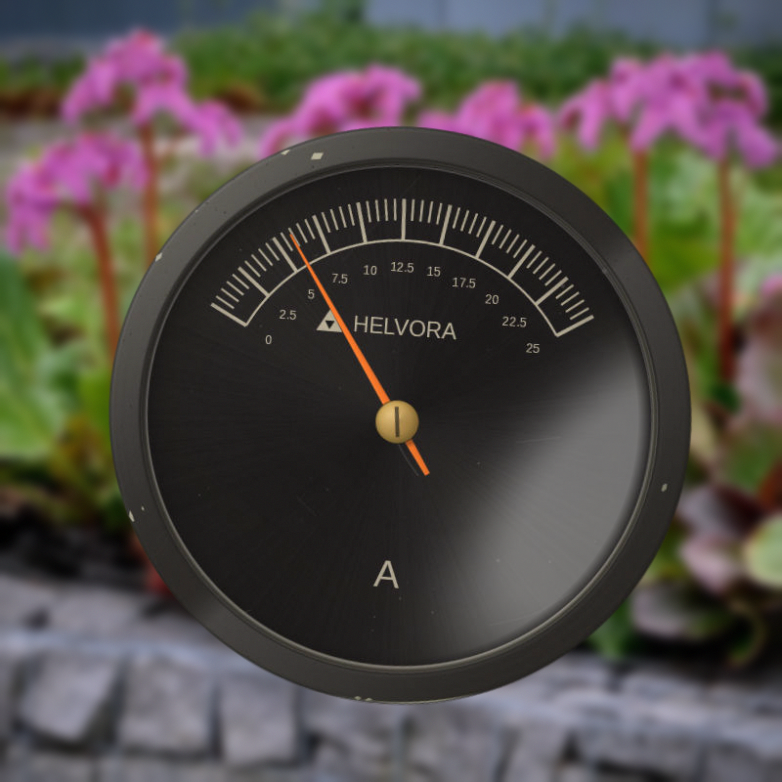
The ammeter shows 6; A
